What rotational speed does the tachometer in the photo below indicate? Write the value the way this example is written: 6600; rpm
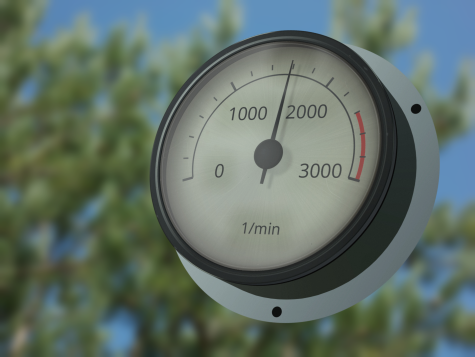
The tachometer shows 1600; rpm
